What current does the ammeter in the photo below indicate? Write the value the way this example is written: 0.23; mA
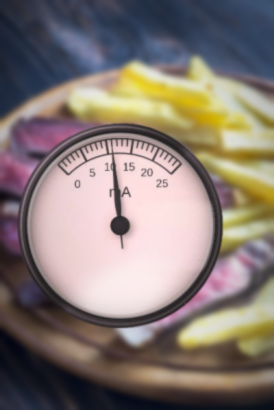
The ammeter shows 11; mA
